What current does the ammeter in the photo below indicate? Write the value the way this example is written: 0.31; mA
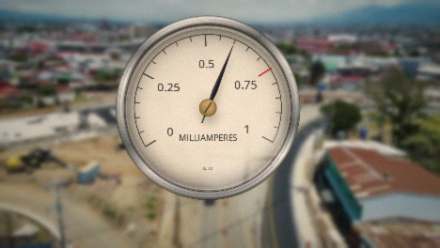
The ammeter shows 0.6; mA
